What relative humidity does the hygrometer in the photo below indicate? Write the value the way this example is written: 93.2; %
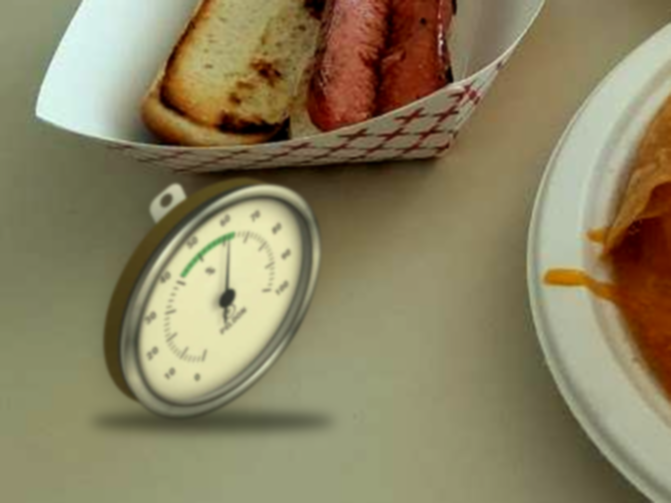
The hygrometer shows 60; %
